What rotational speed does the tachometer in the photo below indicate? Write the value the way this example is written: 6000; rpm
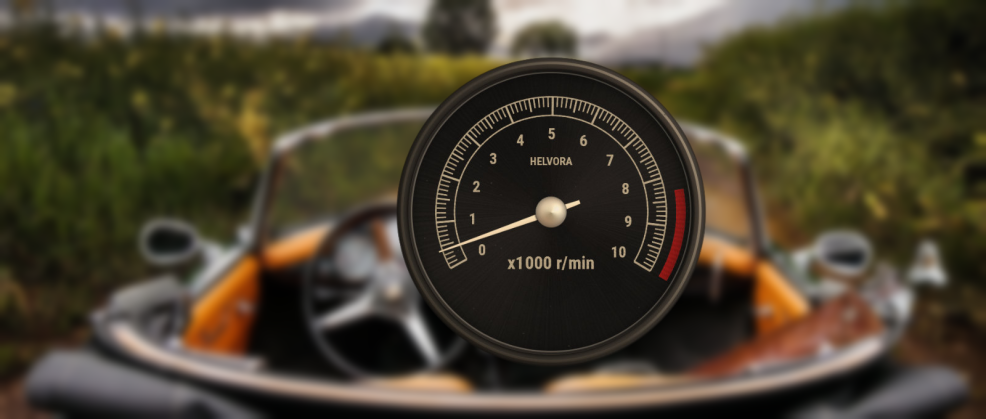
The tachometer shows 400; rpm
